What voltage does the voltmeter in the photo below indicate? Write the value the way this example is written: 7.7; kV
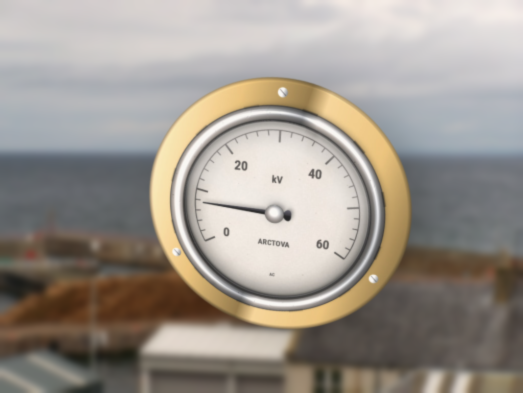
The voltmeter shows 8; kV
